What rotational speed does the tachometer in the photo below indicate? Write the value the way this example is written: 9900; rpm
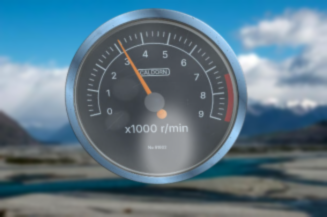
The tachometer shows 3200; rpm
